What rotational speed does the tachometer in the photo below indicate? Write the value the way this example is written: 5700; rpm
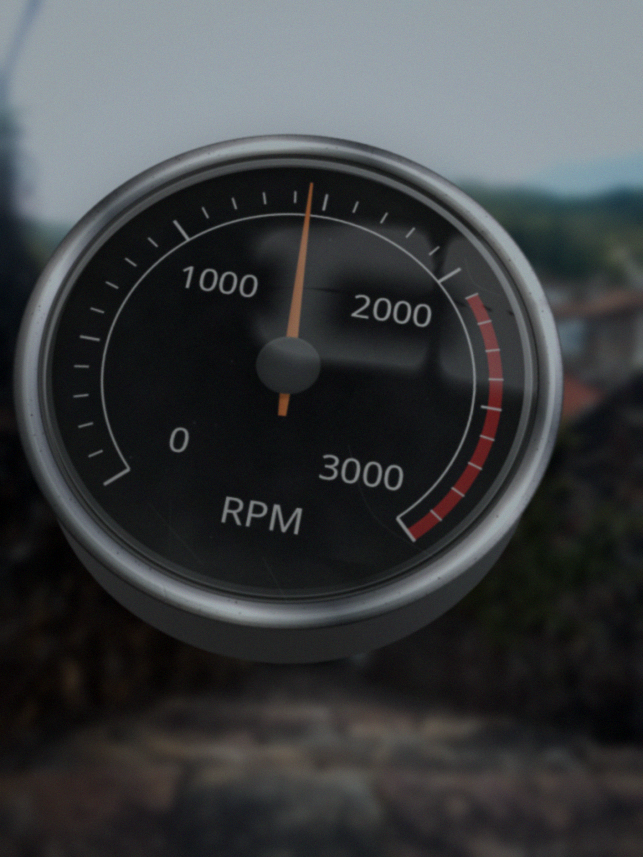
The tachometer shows 1450; rpm
